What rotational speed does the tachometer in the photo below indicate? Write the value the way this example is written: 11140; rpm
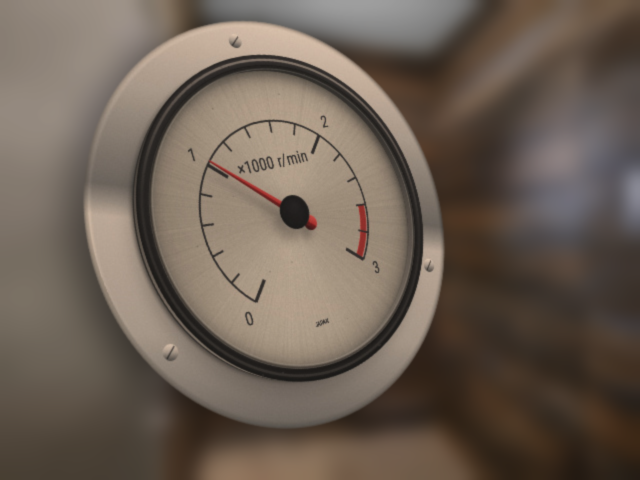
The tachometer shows 1000; rpm
